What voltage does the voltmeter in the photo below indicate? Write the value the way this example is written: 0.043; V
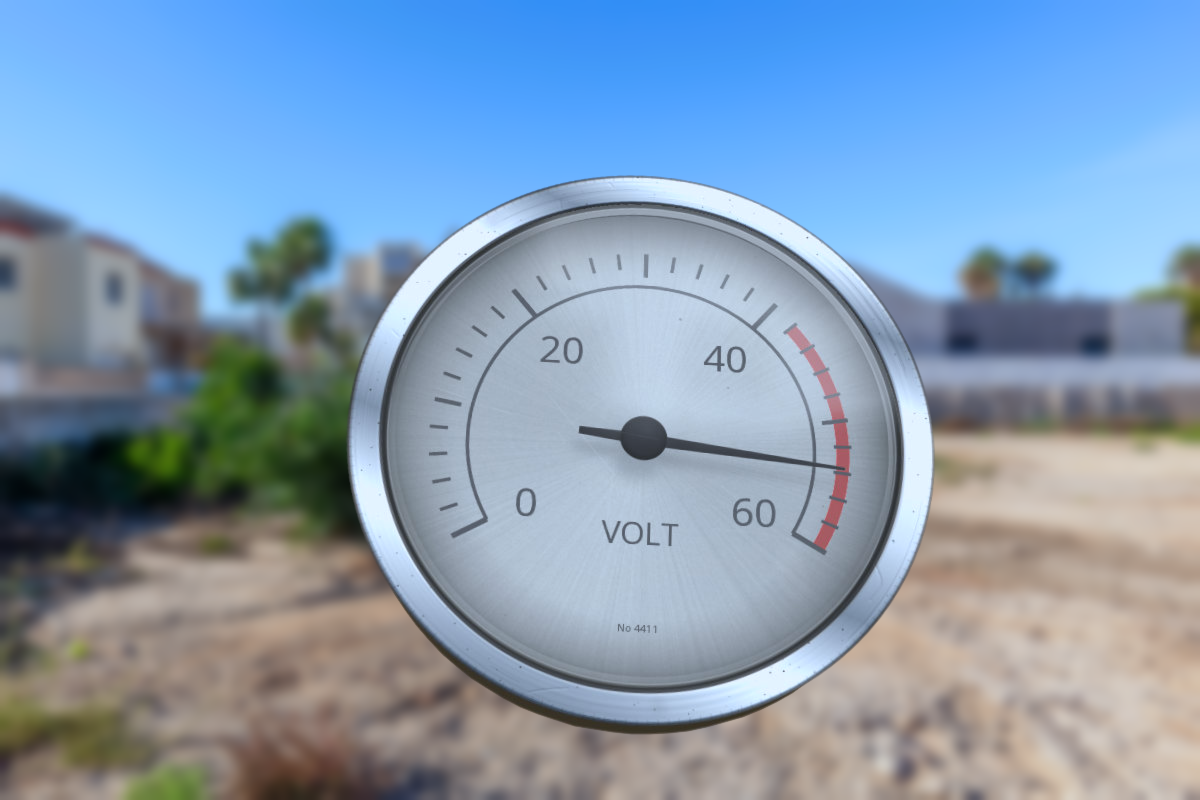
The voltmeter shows 54; V
